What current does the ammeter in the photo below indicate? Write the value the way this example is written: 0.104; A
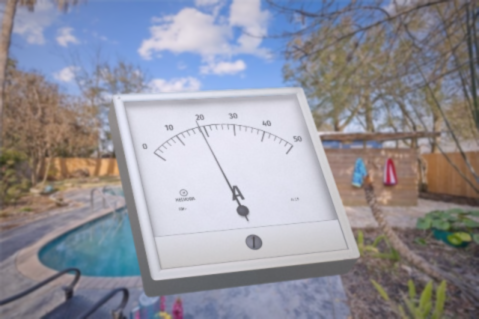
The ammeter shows 18; A
